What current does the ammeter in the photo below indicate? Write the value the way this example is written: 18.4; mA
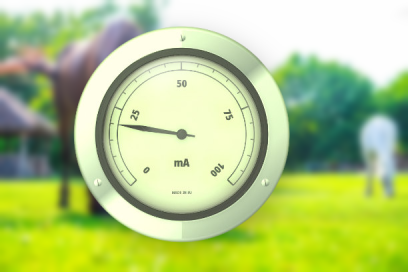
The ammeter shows 20; mA
